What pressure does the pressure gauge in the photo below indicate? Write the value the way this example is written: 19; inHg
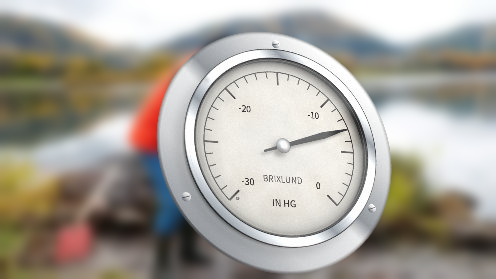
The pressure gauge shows -7; inHg
